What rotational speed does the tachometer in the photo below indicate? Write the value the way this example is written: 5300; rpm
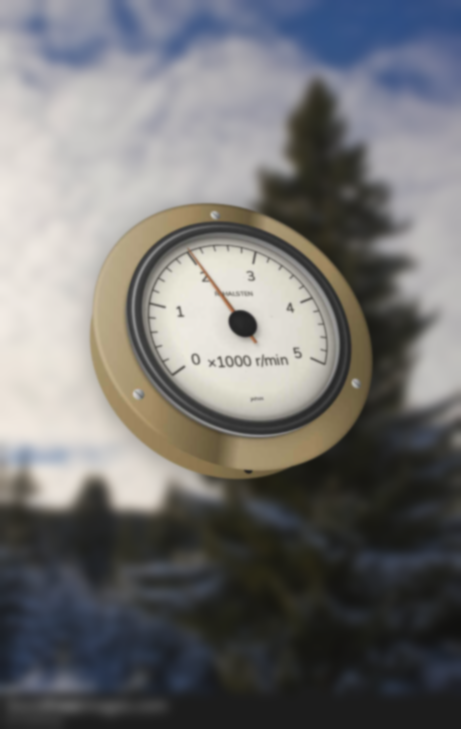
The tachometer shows 2000; rpm
